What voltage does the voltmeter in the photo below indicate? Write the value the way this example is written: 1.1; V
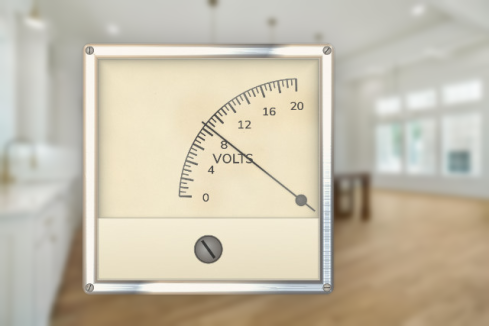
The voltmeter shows 8.5; V
